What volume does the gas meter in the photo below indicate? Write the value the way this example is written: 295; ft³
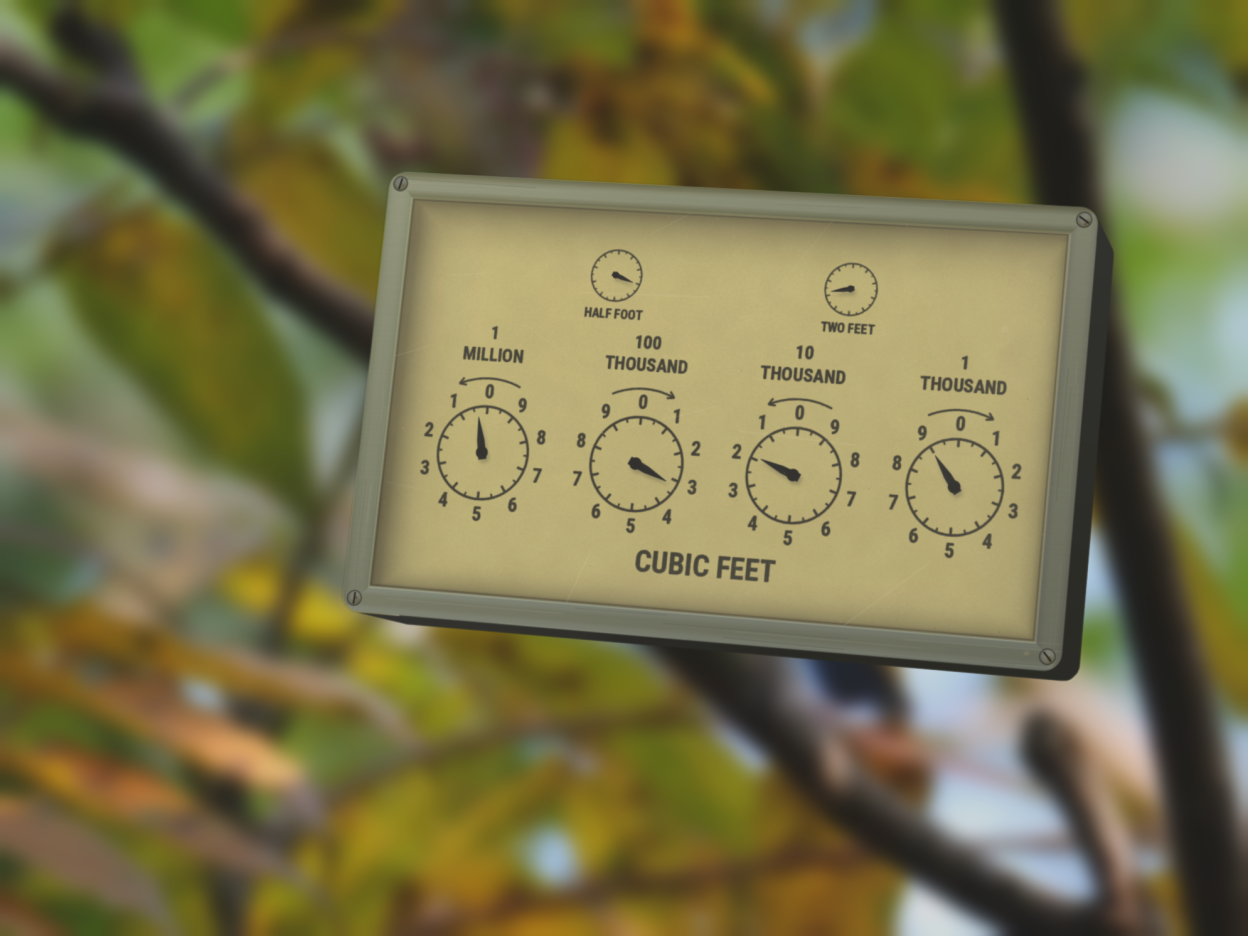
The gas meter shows 31900; ft³
